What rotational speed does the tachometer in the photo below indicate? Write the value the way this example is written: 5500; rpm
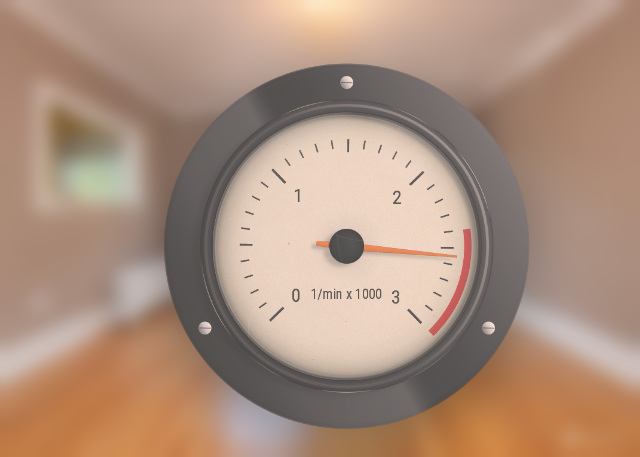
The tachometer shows 2550; rpm
